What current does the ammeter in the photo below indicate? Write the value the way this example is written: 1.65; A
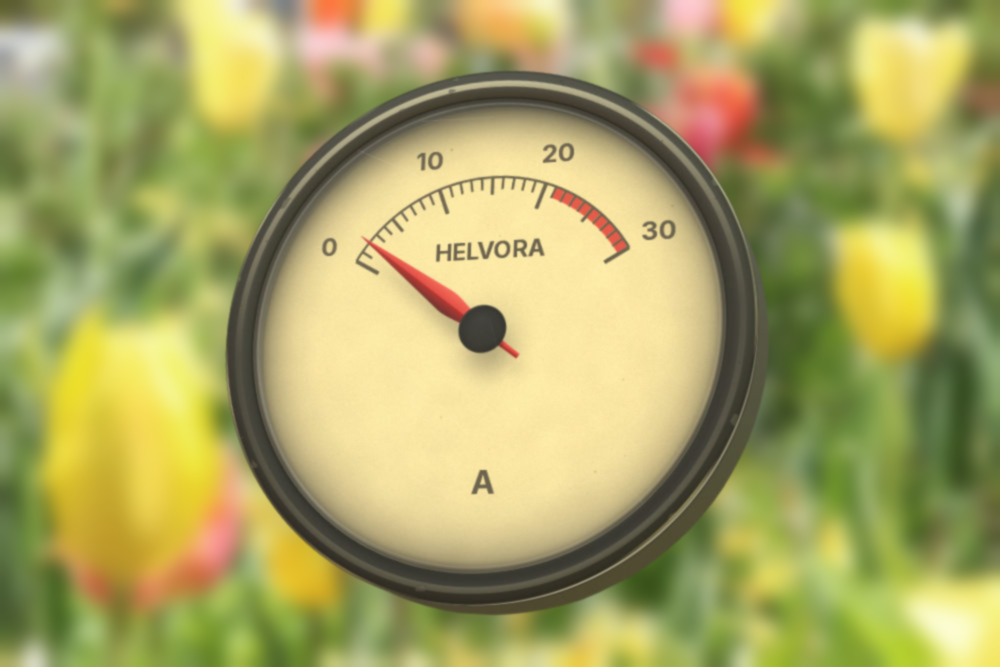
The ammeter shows 2; A
